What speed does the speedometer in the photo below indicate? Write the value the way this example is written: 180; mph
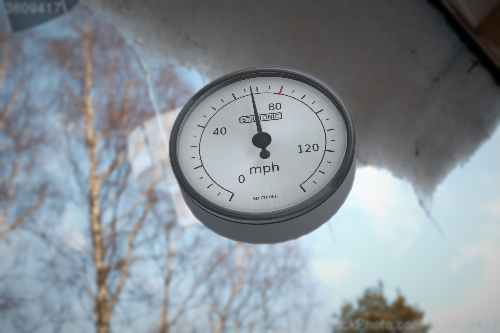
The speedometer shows 67.5; mph
